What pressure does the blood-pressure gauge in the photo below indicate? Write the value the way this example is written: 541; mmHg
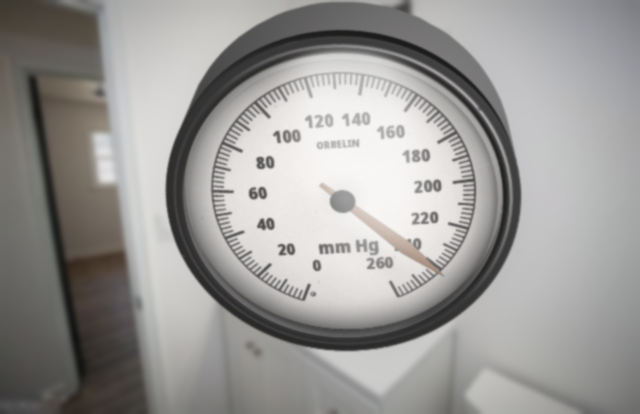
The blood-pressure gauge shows 240; mmHg
